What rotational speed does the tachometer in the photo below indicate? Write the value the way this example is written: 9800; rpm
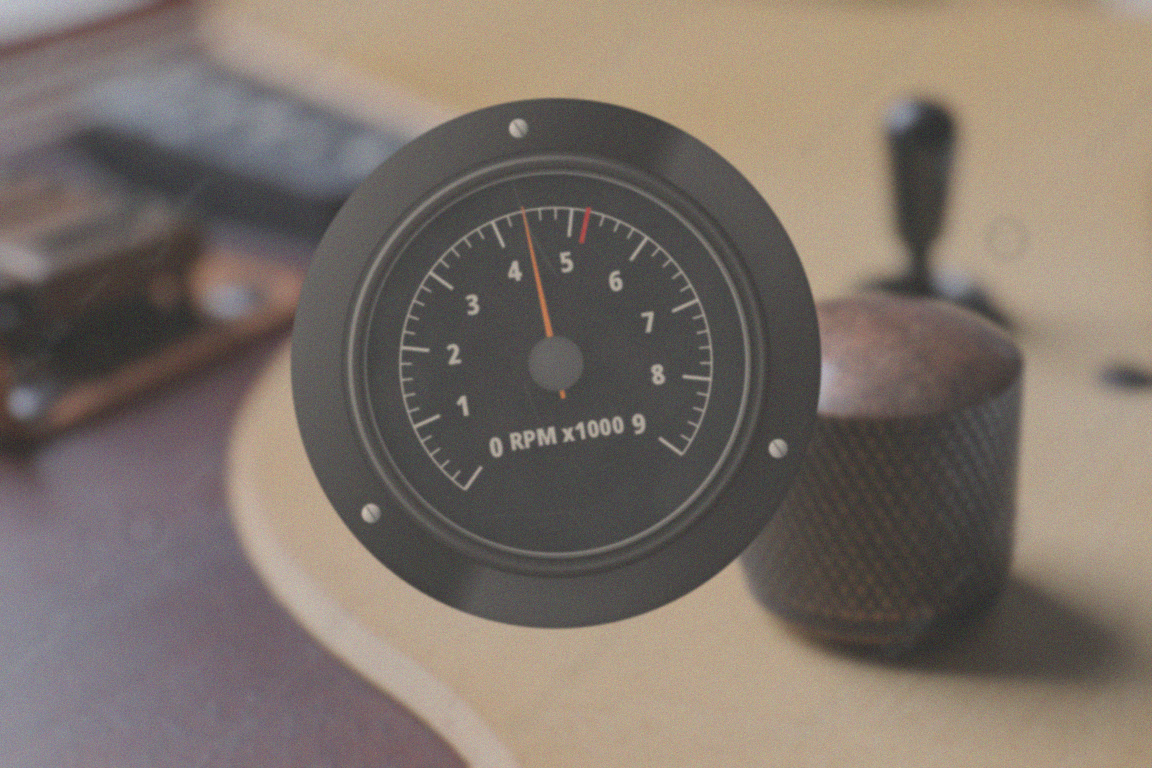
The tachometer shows 4400; rpm
